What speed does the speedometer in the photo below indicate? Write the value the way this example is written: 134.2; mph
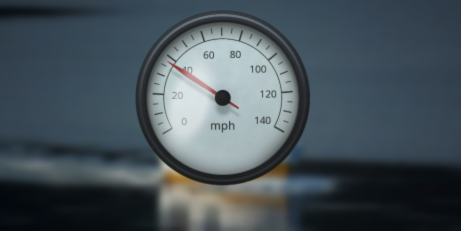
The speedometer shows 37.5; mph
